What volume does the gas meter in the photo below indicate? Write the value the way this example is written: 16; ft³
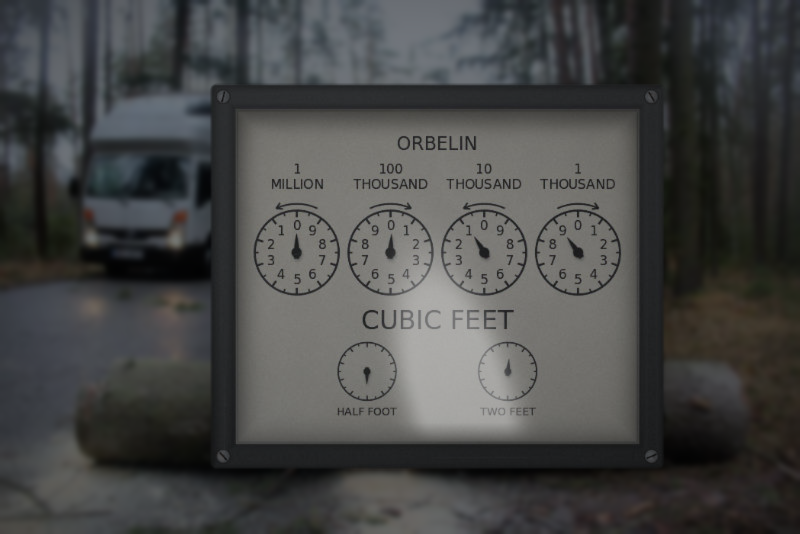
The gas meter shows 900; ft³
